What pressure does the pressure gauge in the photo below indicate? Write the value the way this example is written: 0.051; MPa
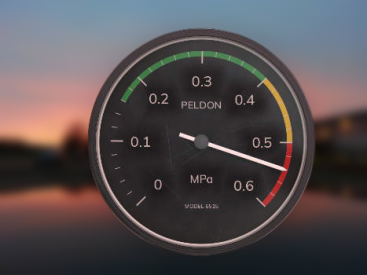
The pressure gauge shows 0.54; MPa
